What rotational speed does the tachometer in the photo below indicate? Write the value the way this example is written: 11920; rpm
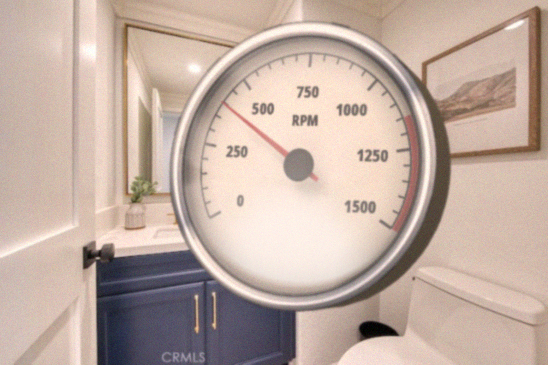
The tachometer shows 400; rpm
